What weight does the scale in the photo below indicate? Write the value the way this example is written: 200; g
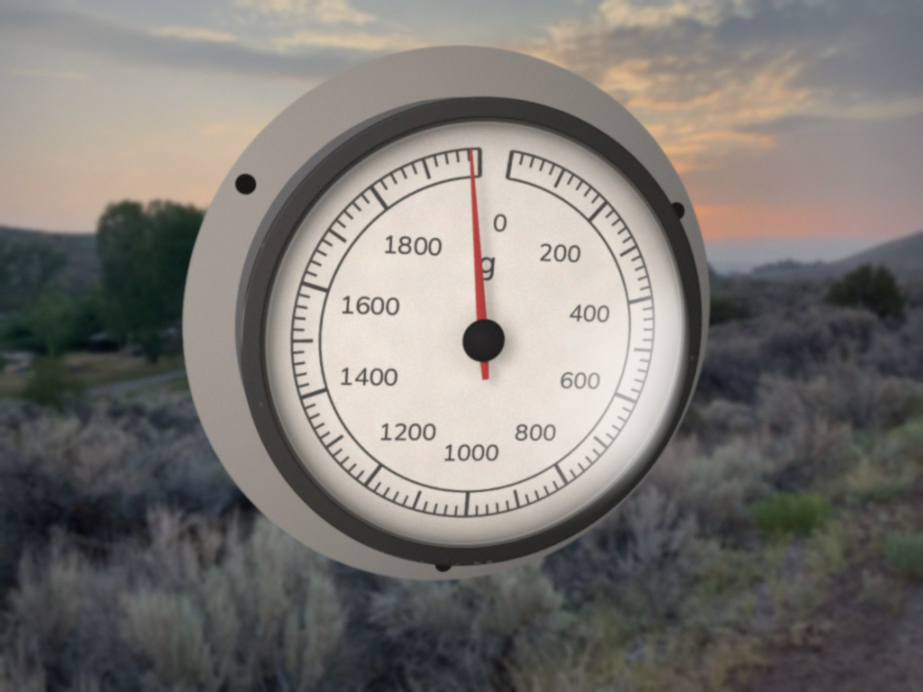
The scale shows 1980; g
